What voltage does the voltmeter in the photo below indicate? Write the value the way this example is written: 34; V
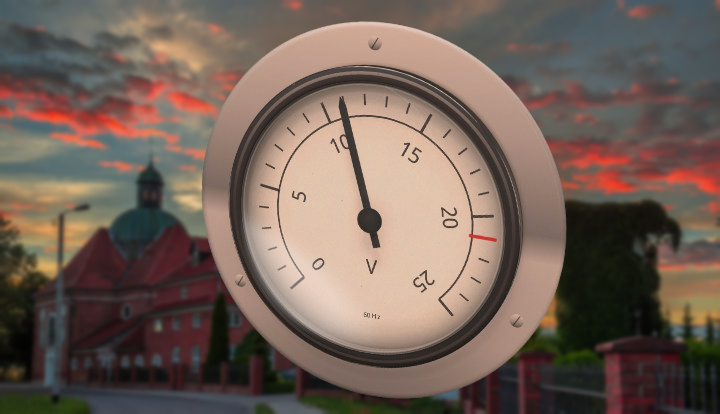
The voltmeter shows 11; V
